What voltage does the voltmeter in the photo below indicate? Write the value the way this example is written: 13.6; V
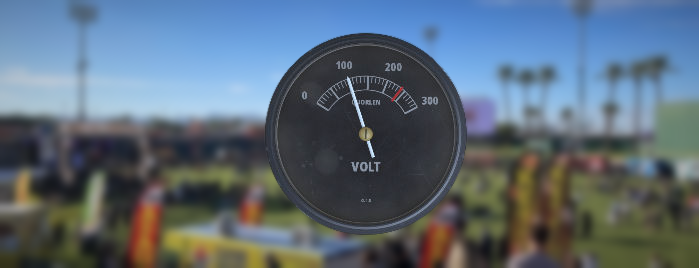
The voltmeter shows 100; V
